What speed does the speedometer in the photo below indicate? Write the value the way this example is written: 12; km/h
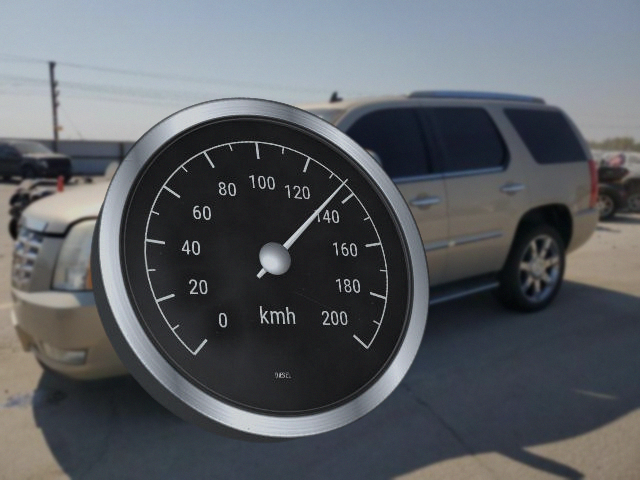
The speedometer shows 135; km/h
